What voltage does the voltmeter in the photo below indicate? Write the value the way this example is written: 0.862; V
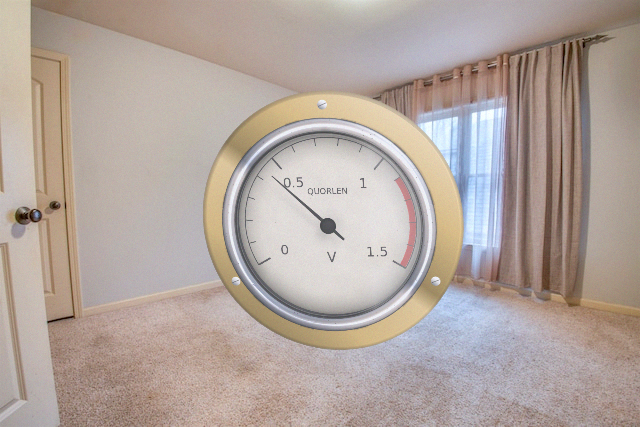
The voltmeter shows 0.45; V
